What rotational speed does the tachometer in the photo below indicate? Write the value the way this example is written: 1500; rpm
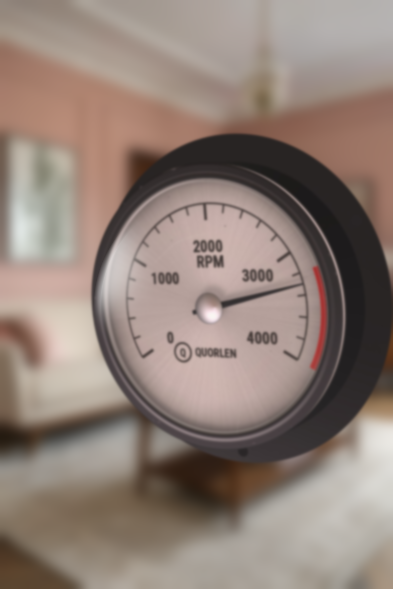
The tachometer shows 3300; rpm
